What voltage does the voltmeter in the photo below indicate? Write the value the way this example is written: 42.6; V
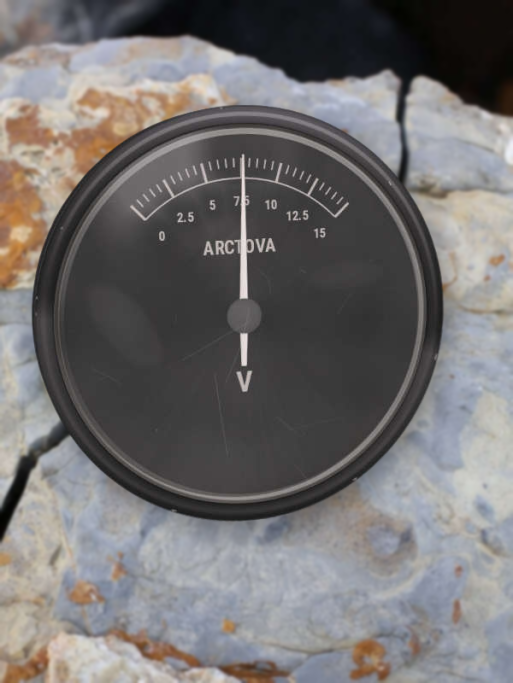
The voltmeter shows 7.5; V
